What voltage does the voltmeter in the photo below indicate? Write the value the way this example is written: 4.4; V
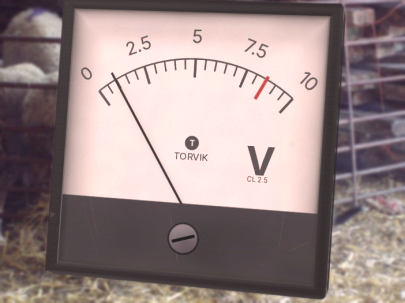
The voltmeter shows 1; V
